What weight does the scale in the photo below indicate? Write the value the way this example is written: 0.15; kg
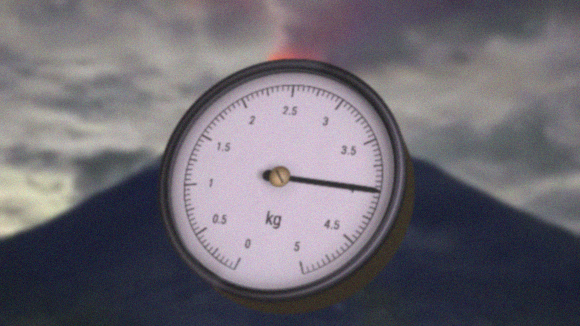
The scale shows 4; kg
